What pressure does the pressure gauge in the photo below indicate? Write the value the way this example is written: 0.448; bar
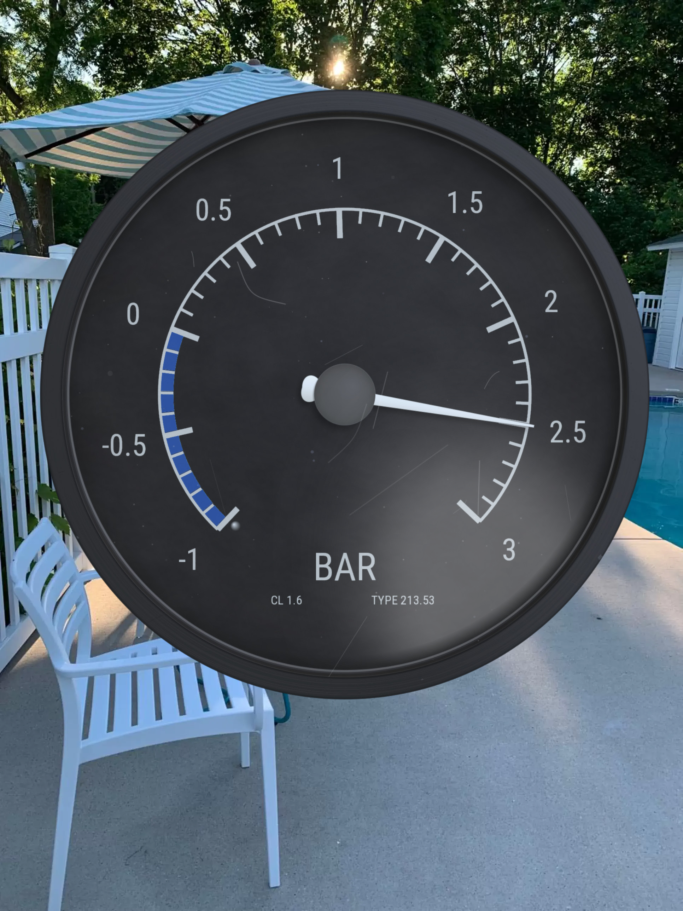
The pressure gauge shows 2.5; bar
